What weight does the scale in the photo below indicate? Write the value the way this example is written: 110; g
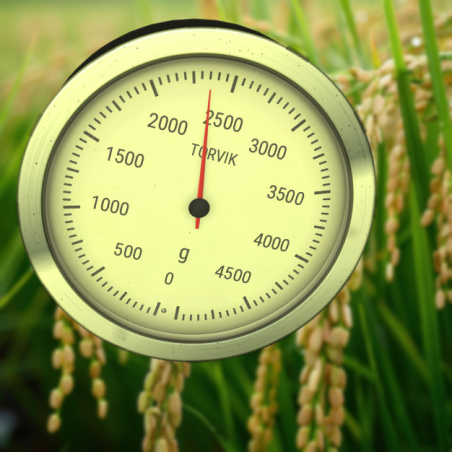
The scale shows 2350; g
